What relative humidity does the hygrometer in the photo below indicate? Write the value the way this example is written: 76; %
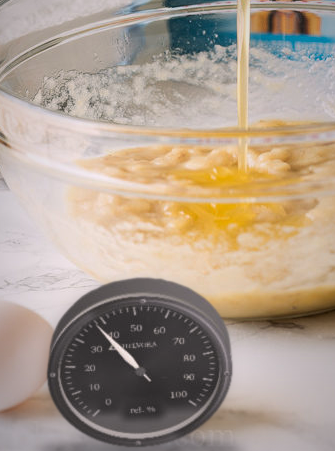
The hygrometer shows 38; %
